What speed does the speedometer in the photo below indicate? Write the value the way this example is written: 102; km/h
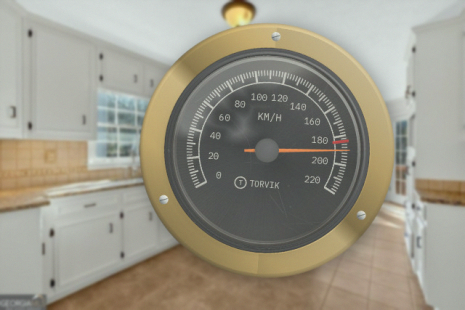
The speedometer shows 190; km/h
